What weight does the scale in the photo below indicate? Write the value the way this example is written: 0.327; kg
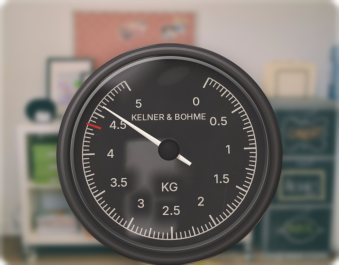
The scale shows 4.6; kg
